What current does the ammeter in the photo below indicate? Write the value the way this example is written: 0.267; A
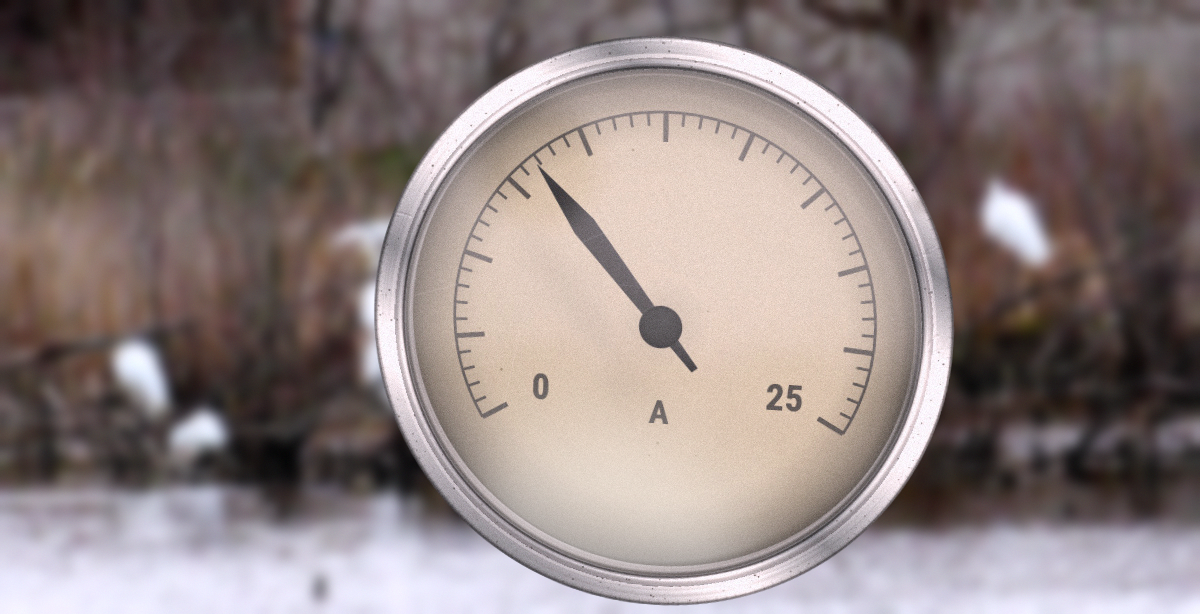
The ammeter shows 8.5; A
